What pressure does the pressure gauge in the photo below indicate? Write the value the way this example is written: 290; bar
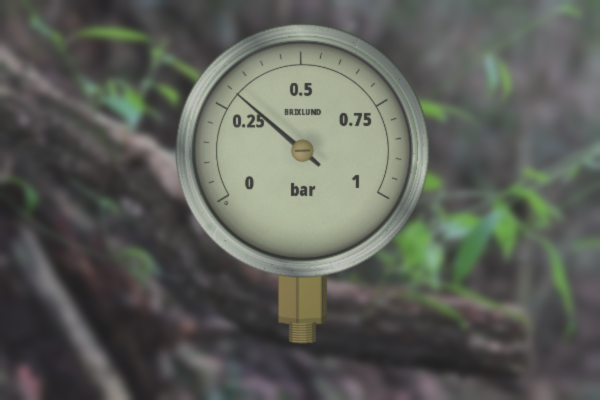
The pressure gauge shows 0.3; bar
